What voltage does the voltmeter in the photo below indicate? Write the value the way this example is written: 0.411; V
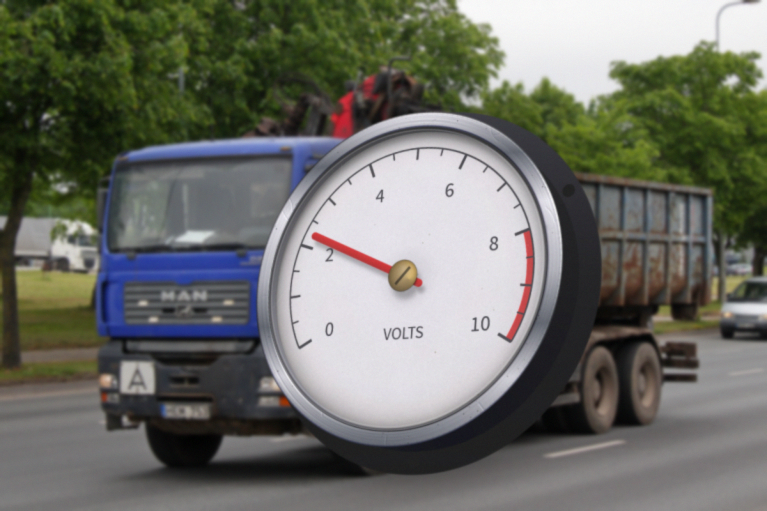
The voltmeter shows 2.25; V
